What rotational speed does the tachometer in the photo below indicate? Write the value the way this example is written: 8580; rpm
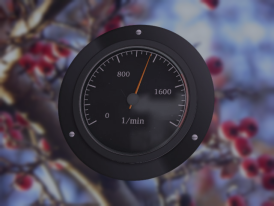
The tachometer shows 1150; rpm
